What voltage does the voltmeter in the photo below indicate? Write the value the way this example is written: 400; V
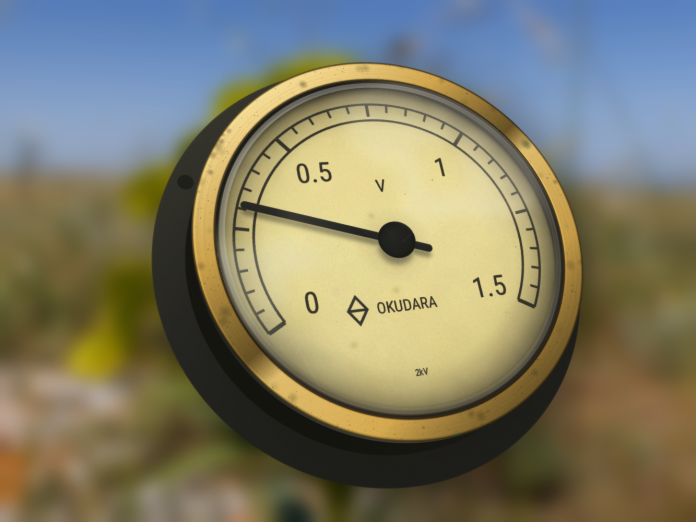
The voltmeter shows 0.3; V
